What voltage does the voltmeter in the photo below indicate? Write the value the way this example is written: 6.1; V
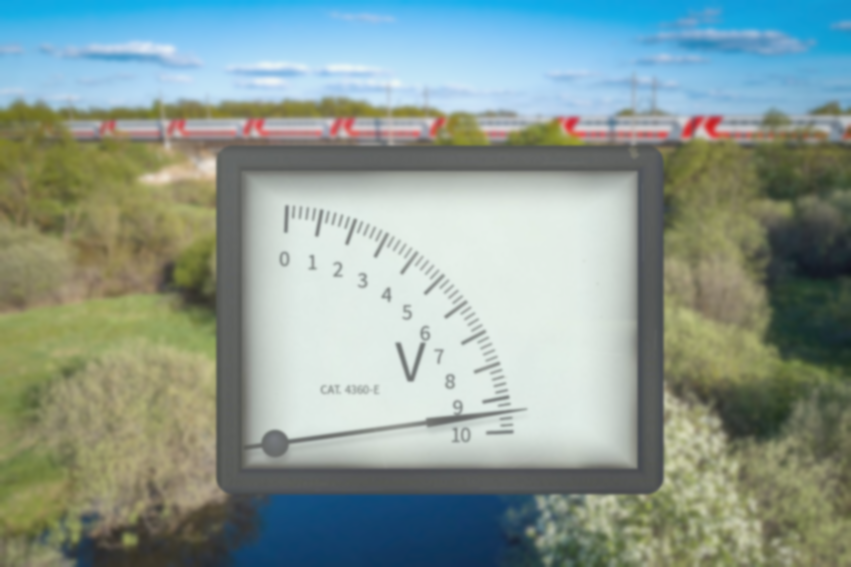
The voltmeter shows 9.4; V
